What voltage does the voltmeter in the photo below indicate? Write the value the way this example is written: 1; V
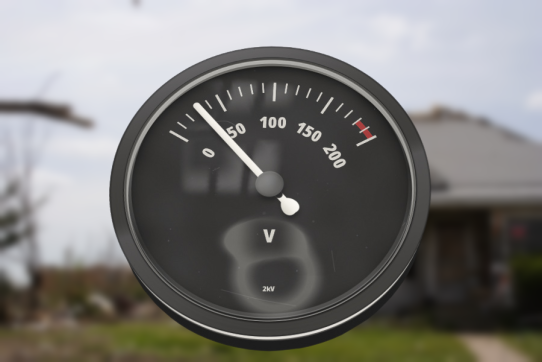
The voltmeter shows 30; V
